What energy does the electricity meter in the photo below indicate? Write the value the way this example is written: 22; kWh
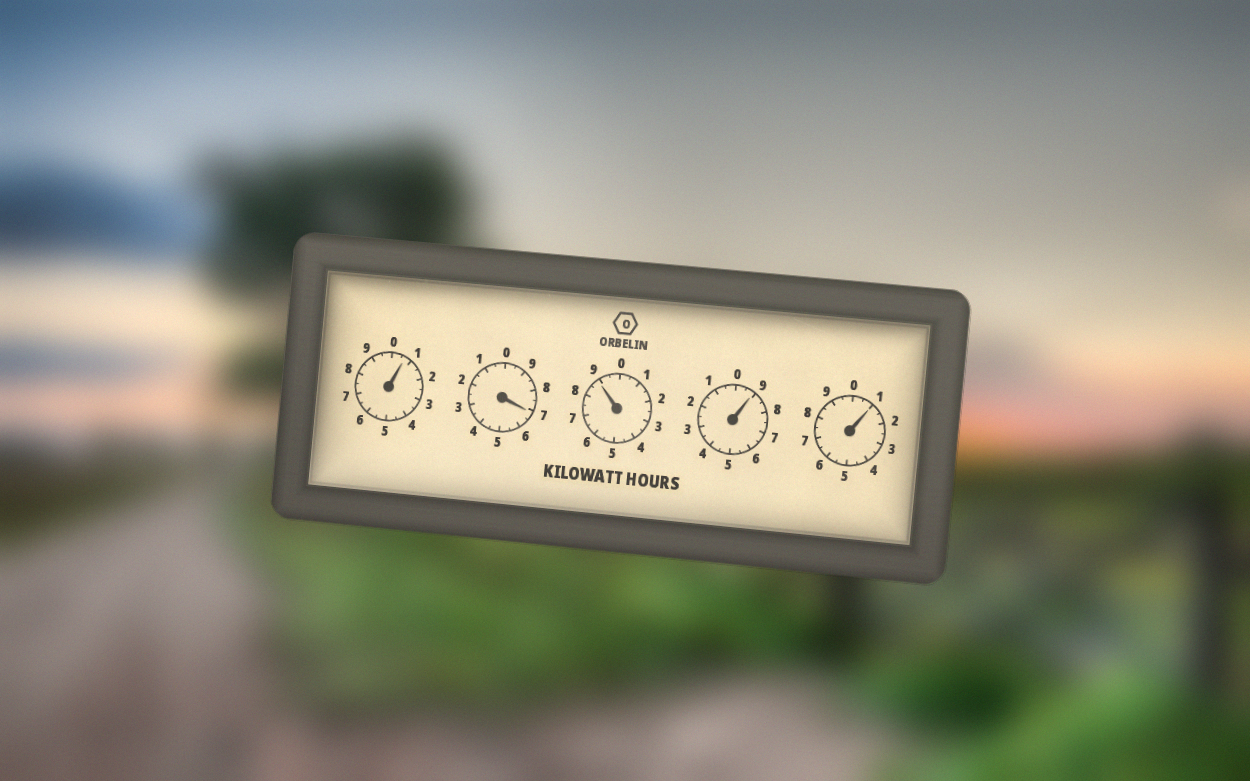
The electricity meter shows 6891; kWh
